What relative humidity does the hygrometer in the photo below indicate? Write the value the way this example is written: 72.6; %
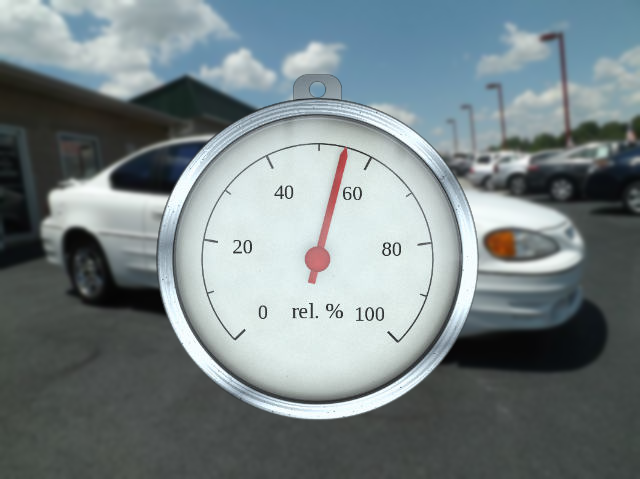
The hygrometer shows 55; %
